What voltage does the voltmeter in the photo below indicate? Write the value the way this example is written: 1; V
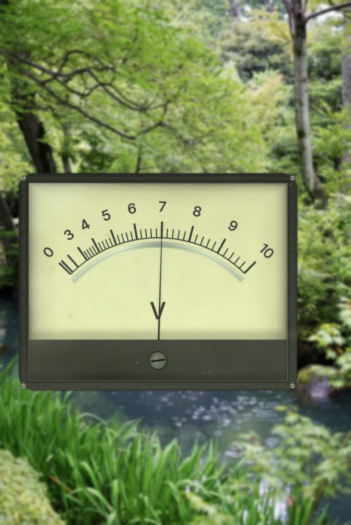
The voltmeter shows 7; V
